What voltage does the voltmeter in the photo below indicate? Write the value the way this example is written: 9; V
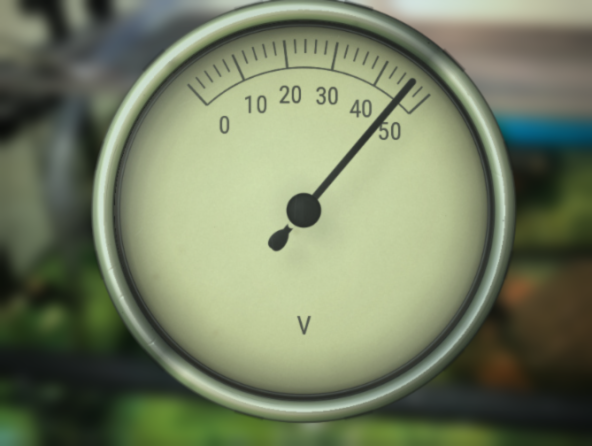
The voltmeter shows 46; V
